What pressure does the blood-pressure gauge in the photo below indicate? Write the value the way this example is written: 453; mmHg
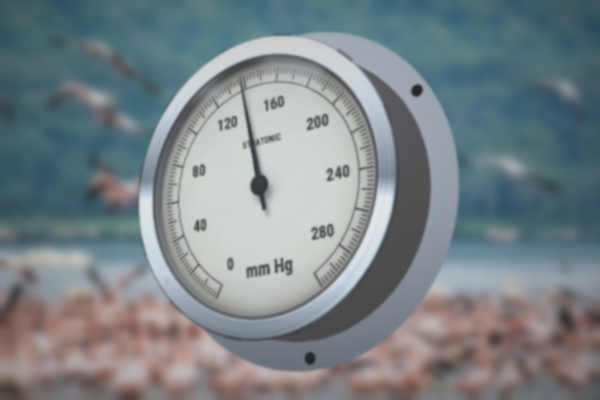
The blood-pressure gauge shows 140; mmHg
